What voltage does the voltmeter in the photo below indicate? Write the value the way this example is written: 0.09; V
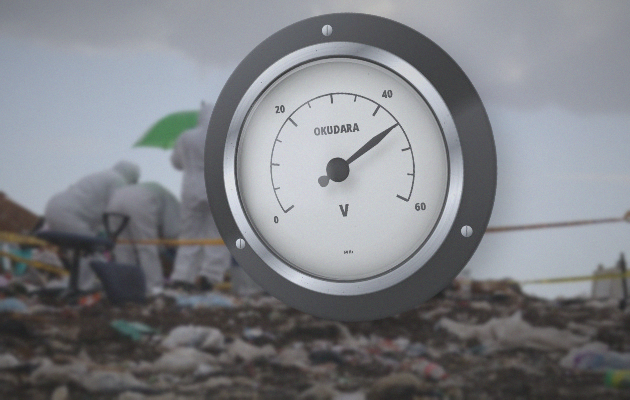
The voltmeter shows 45; V
